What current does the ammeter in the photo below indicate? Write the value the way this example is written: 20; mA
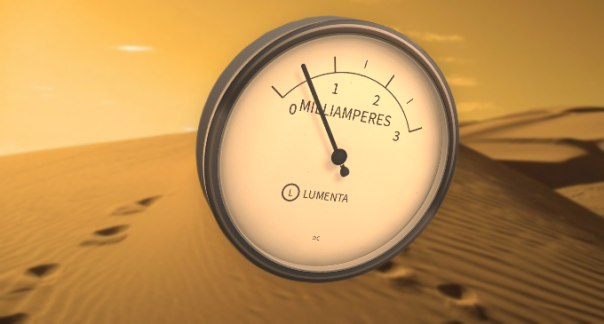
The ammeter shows 0.5; mA
